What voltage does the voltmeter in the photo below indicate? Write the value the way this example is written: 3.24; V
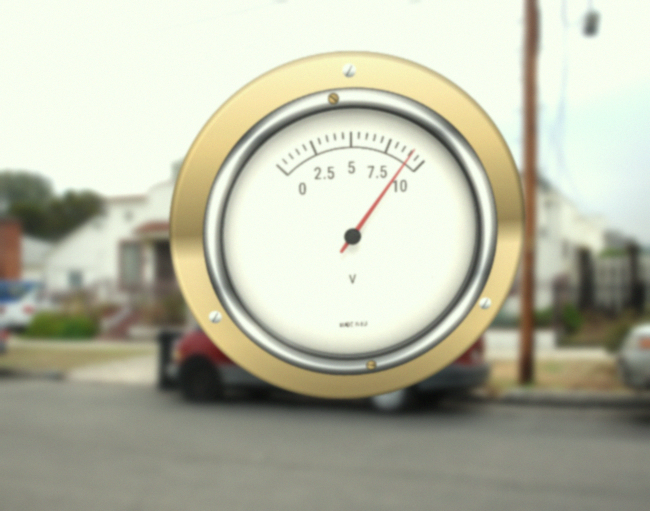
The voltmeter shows 9; V
